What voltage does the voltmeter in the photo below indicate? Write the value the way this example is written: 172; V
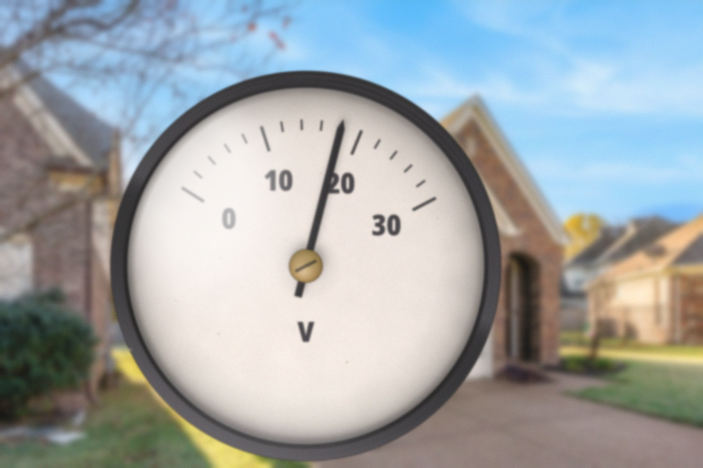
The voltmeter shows 18; V
